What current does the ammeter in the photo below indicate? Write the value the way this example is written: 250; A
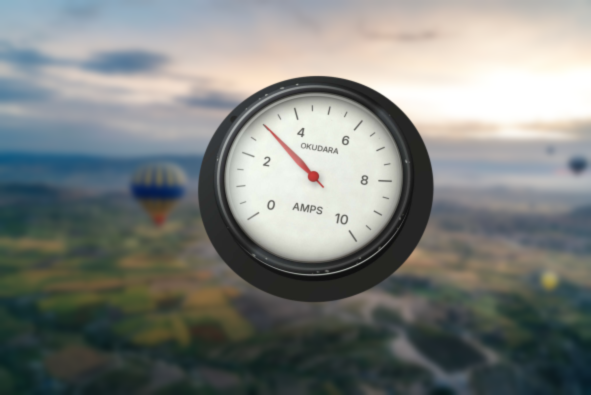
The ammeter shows 3; A
